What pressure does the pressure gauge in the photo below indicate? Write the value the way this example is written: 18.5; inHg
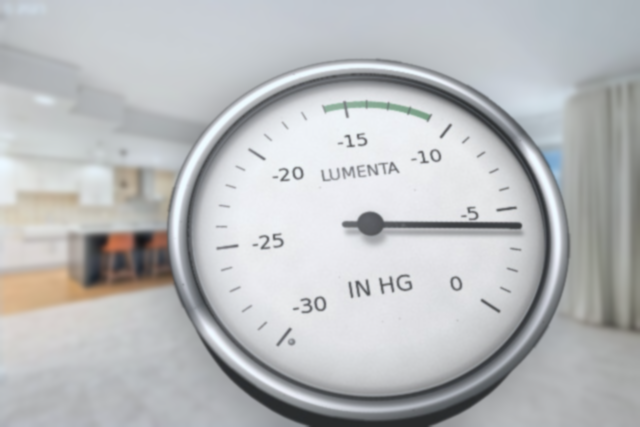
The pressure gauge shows -4; inHg
